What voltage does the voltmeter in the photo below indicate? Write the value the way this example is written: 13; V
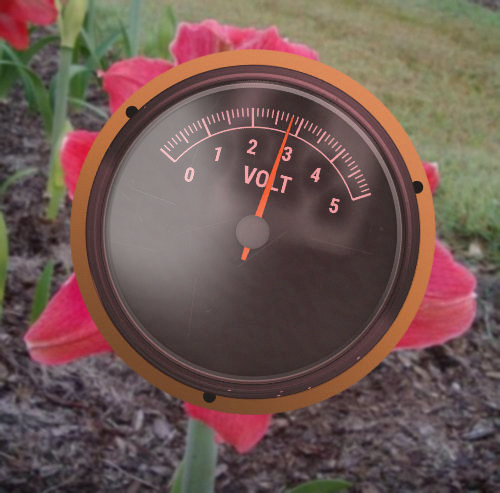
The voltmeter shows 2.8; V
